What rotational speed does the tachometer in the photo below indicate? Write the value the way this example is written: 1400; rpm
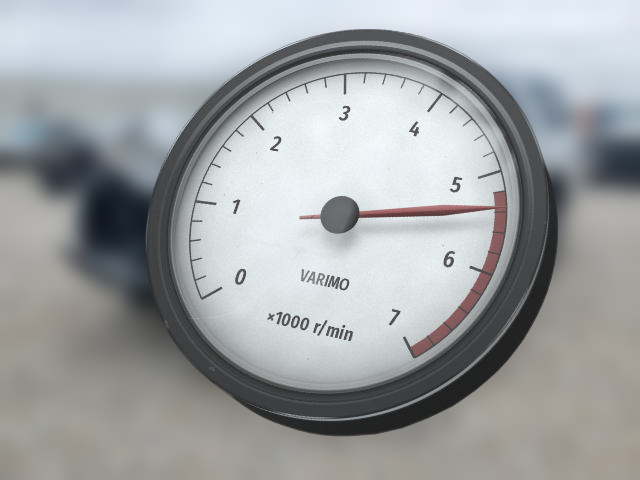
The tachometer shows 5400; rpm
